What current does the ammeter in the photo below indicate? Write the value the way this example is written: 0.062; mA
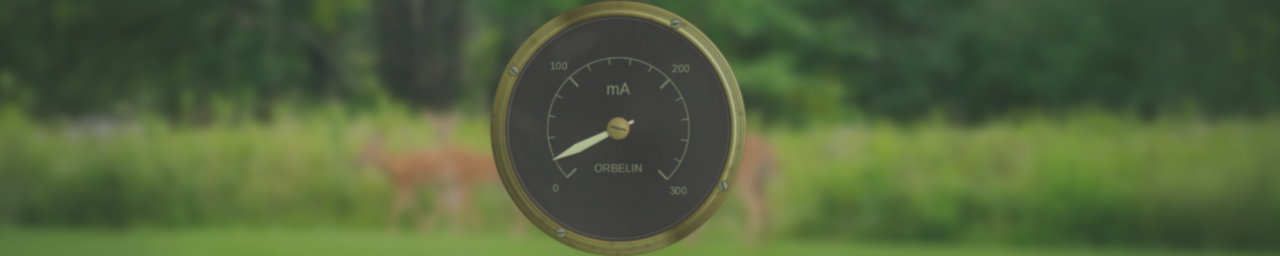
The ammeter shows 20; mA
